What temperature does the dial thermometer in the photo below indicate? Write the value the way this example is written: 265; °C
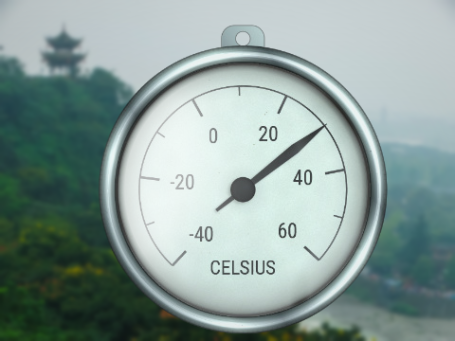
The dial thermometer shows 30; °C
